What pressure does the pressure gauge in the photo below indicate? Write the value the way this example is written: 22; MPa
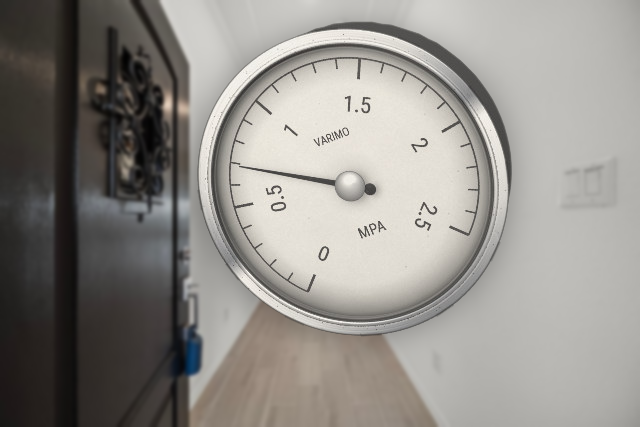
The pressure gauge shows 0.7; MPa
